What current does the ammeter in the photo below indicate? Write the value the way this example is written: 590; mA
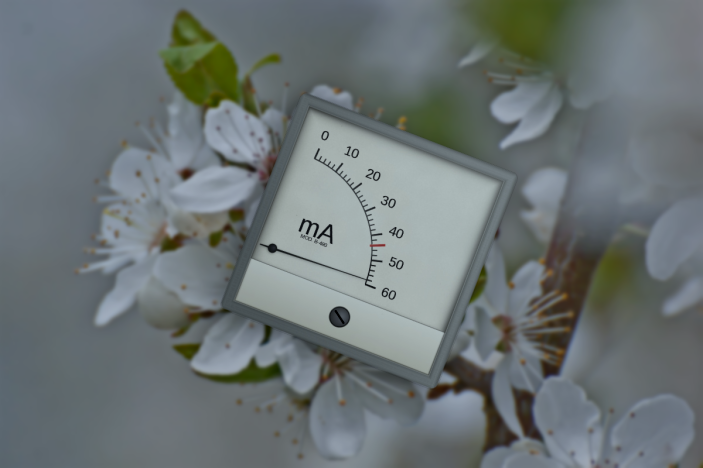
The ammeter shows 58; mA
